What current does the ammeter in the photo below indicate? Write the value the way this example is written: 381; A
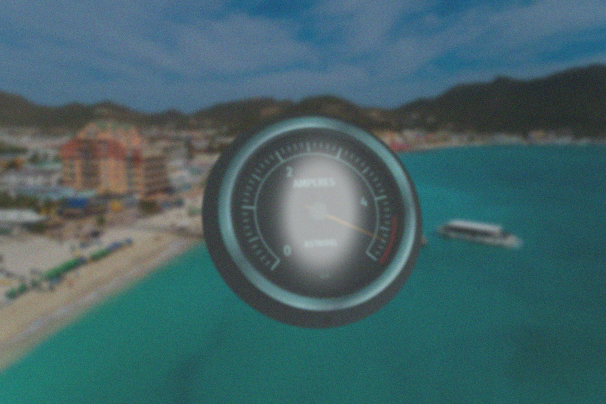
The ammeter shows 4.7; A
